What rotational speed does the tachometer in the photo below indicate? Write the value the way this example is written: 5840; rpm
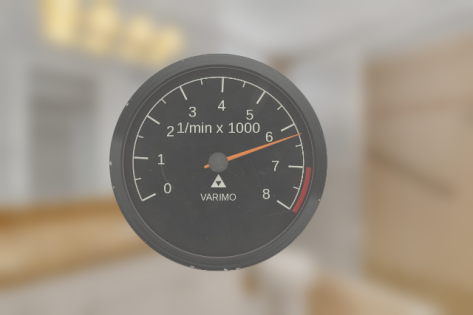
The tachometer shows 6250; rpm
